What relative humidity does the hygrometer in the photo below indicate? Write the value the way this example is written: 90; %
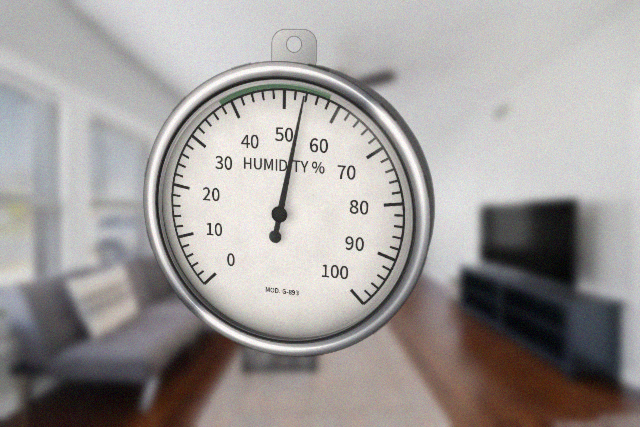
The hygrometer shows 54; %
